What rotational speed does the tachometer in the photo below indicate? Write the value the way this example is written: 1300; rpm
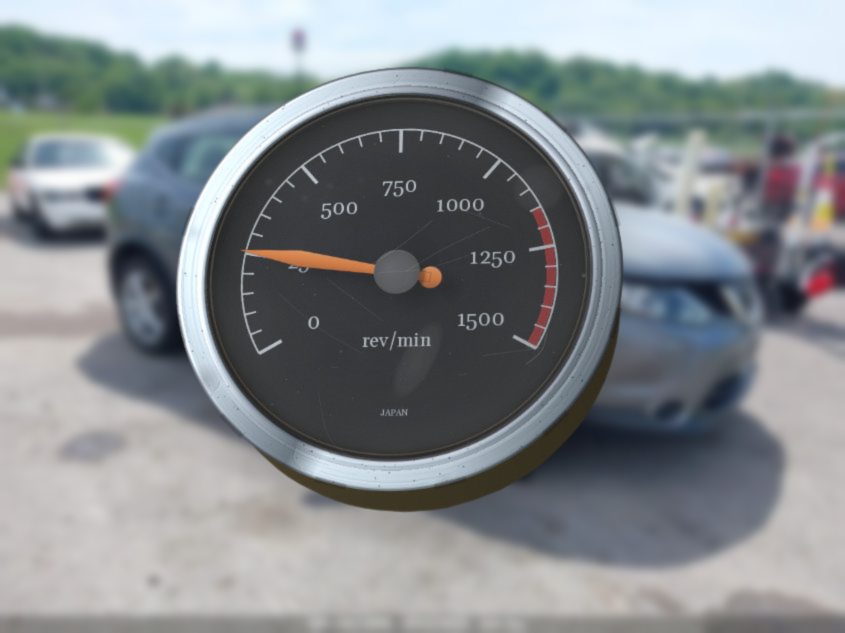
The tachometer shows 250; rpm
